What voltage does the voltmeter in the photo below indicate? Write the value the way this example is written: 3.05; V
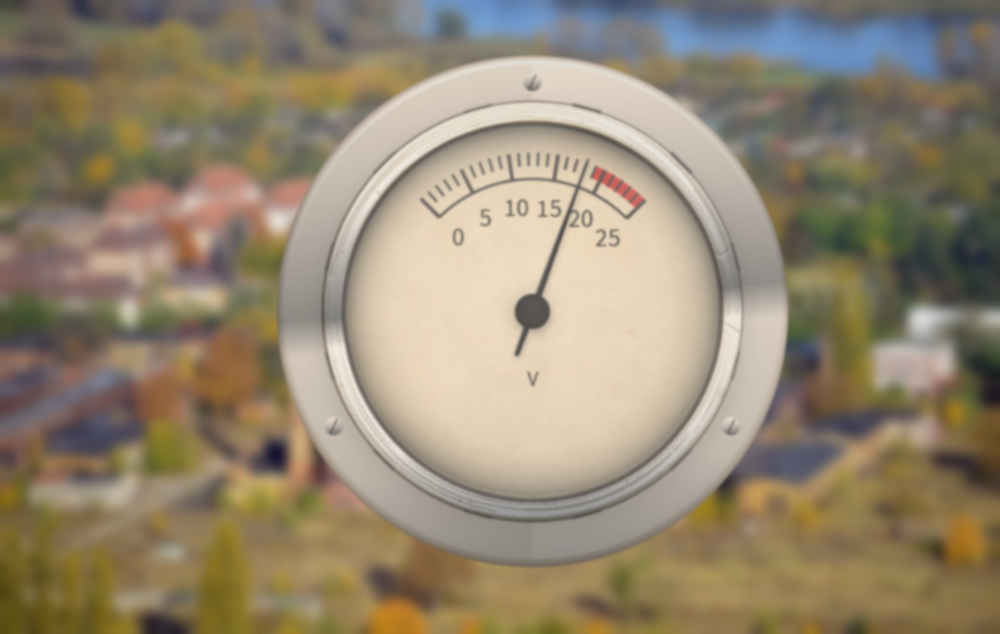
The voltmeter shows 18; V
